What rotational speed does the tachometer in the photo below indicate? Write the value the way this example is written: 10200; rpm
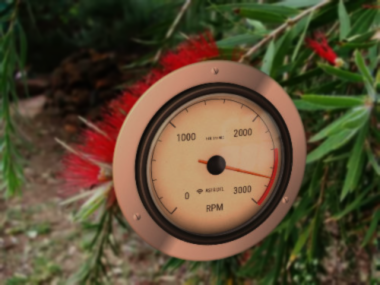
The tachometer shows 2700; rpm
